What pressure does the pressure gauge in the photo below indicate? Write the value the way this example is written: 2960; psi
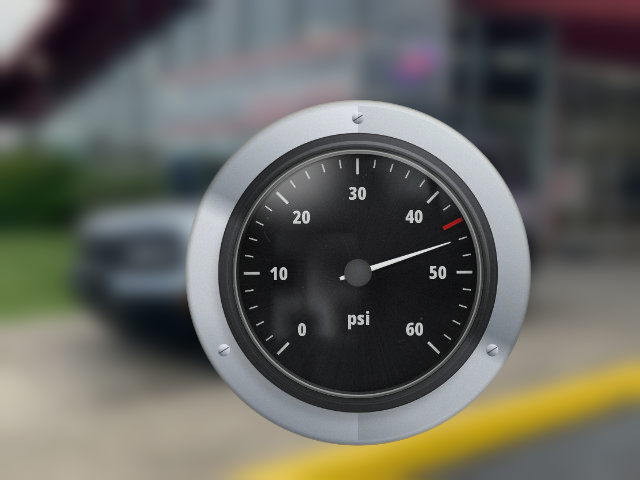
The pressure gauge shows 46; psi
